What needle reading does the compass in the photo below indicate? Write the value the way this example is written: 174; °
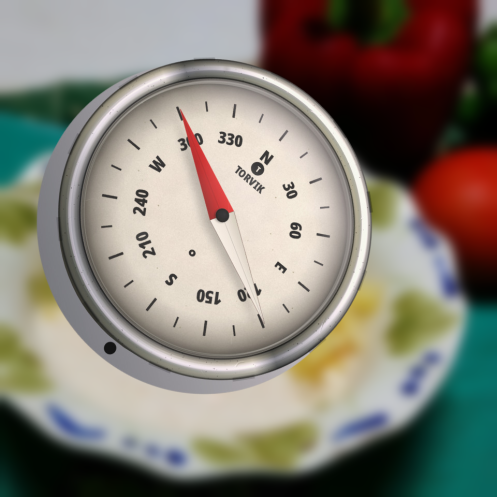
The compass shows 300; °
